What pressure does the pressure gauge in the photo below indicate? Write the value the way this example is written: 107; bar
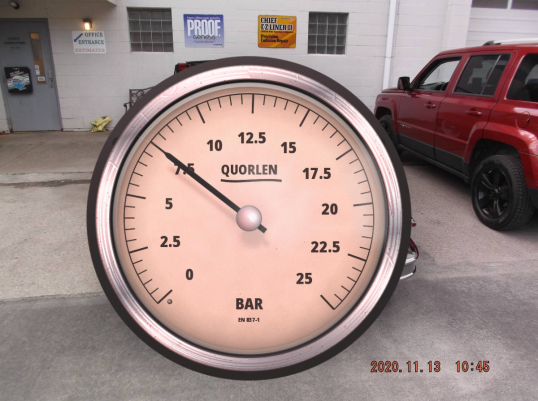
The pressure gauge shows 7.5; bar
